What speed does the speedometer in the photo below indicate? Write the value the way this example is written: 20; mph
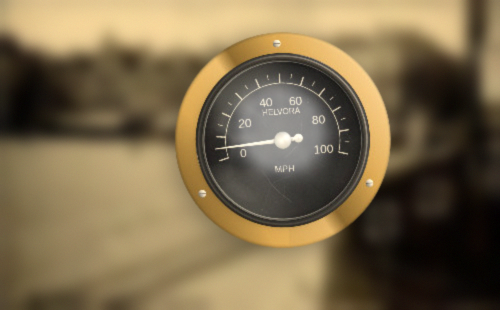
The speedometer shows 5; mph
